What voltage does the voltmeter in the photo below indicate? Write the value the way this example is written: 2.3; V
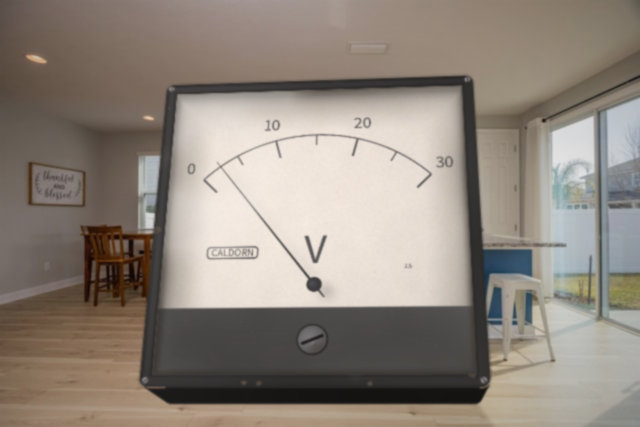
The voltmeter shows 2.5; V
